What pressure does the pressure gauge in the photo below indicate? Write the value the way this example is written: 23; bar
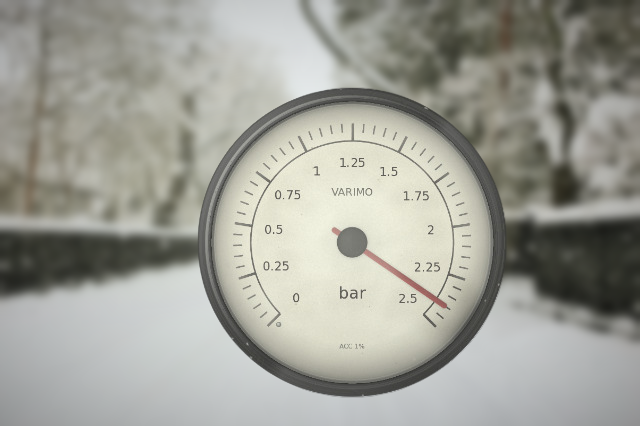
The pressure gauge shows 2.4; bar
